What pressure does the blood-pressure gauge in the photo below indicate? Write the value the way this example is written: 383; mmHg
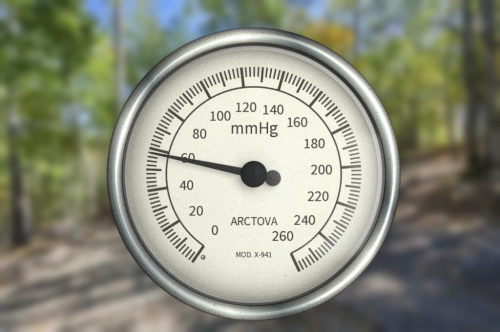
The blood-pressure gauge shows 58; mmHg
